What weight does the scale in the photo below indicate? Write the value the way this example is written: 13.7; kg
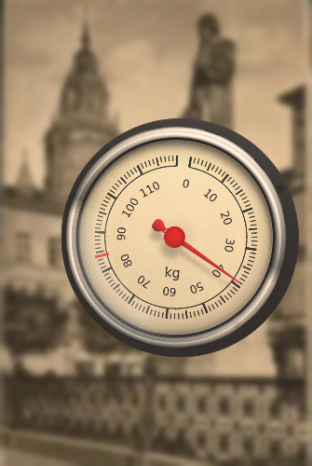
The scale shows 39; kg
